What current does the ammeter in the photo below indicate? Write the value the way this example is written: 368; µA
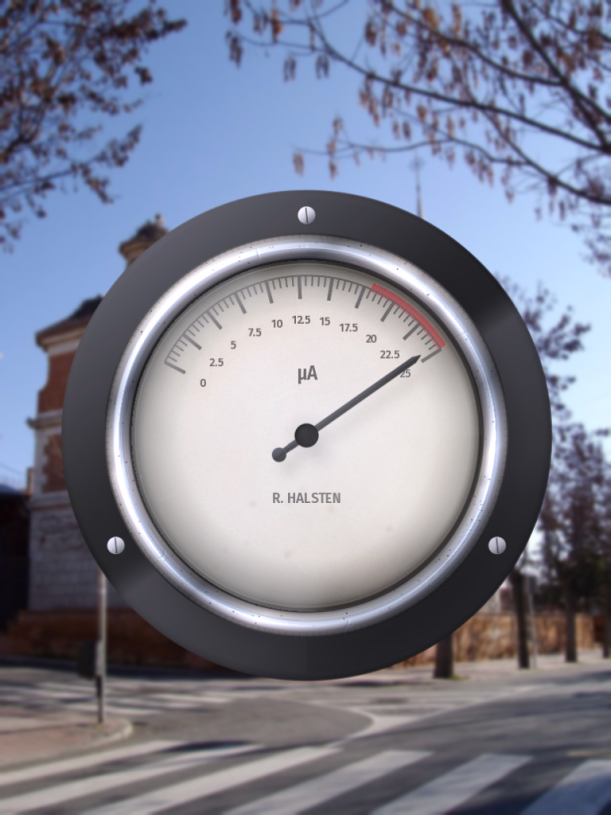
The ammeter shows 24.5; µA
